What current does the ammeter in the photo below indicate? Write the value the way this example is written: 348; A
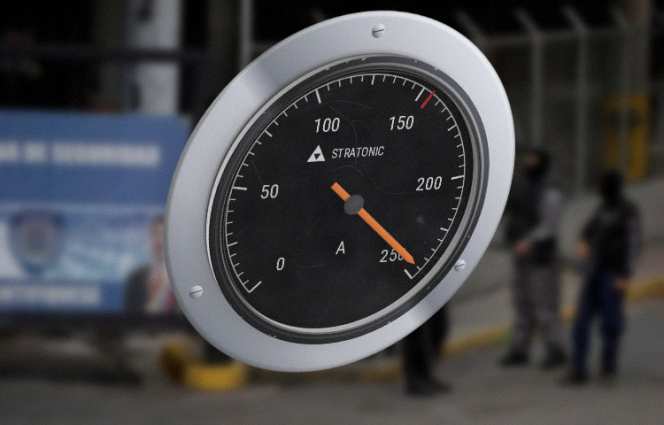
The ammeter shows 245; A
